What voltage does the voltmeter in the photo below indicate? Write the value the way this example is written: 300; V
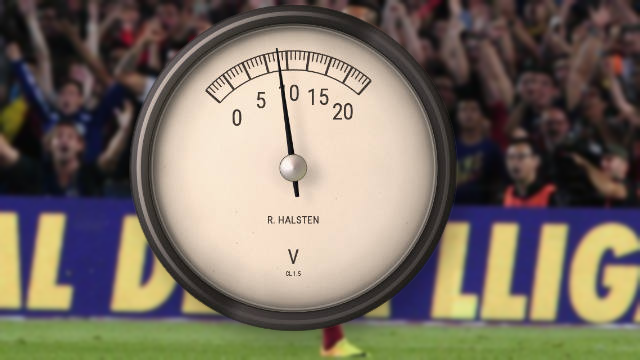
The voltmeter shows 9; V
